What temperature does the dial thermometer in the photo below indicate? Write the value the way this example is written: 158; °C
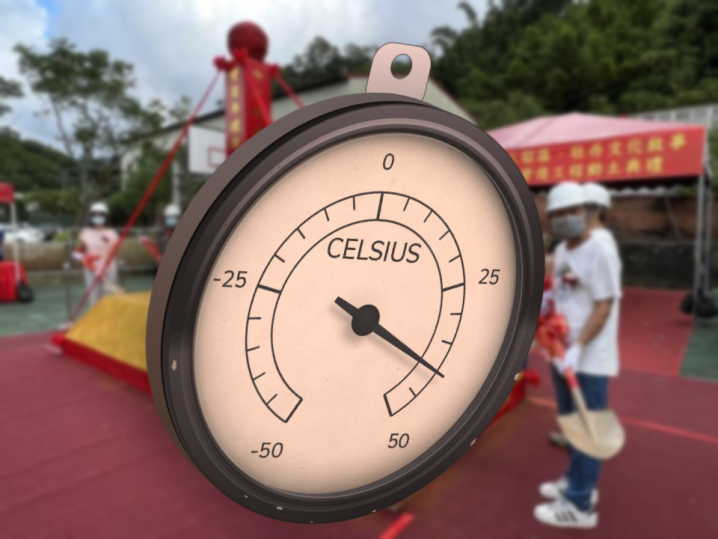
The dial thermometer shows 40; °C
